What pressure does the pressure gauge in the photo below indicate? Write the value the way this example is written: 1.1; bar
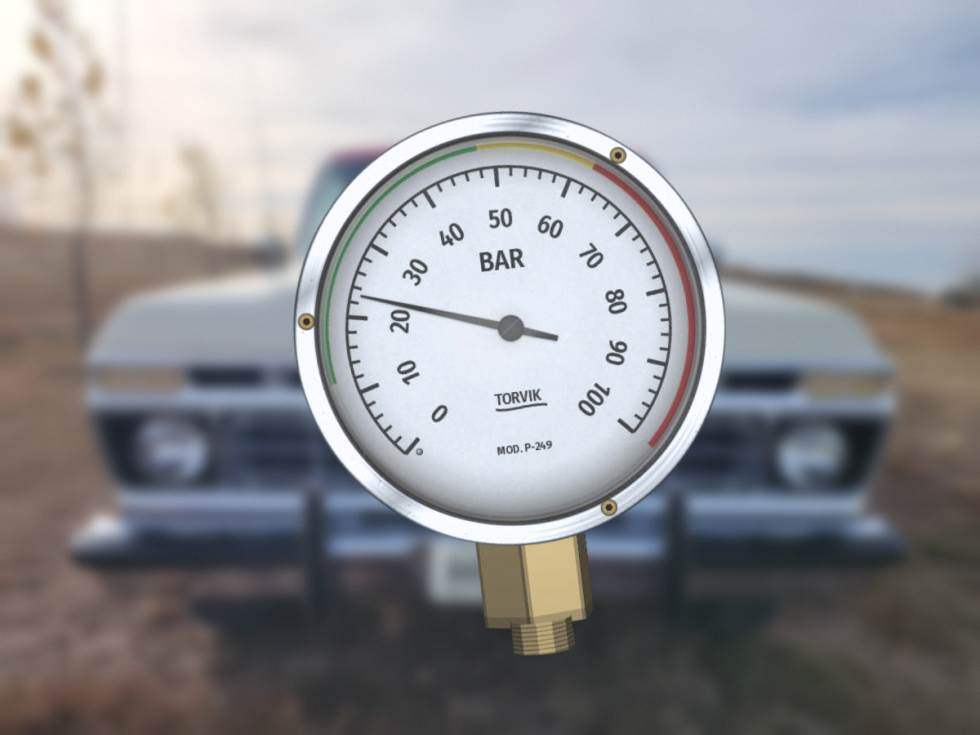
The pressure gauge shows 23; bar
